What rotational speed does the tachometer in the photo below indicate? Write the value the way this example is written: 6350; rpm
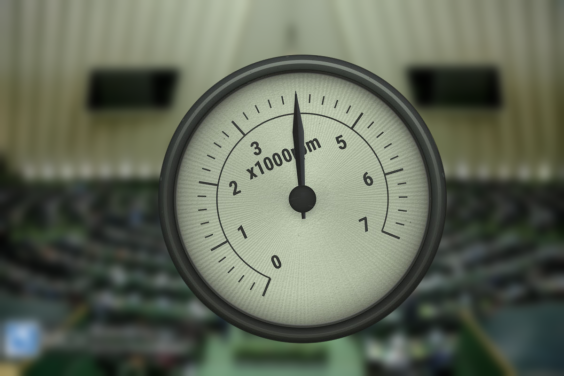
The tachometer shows 4000; rpm
